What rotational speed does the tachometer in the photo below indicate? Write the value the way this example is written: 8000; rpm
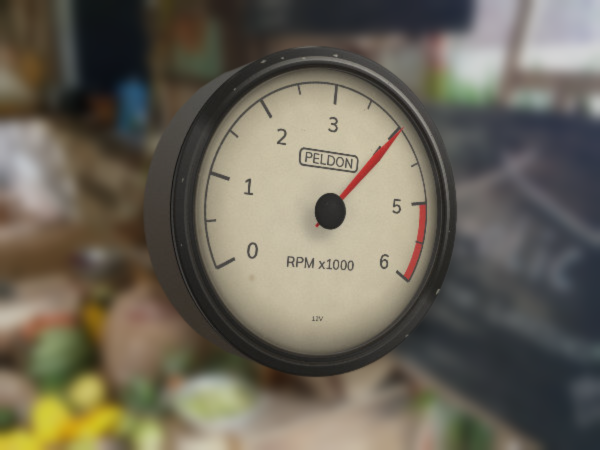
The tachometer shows 4000; rpm
